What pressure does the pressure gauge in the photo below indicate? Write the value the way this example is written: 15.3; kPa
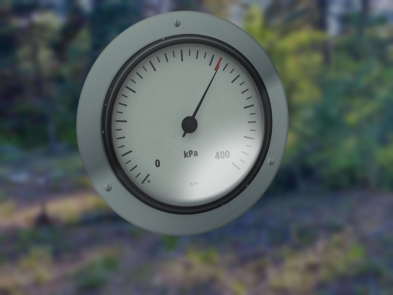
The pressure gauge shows 250; kPa
